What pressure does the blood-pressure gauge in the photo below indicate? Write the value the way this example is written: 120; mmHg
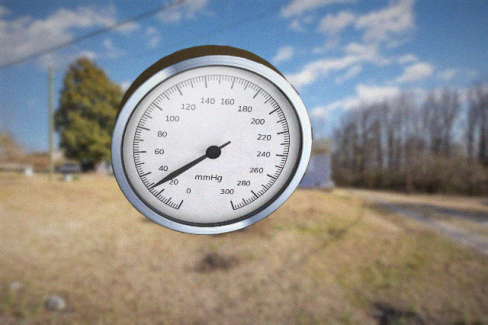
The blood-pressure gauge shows 30; mmHg
